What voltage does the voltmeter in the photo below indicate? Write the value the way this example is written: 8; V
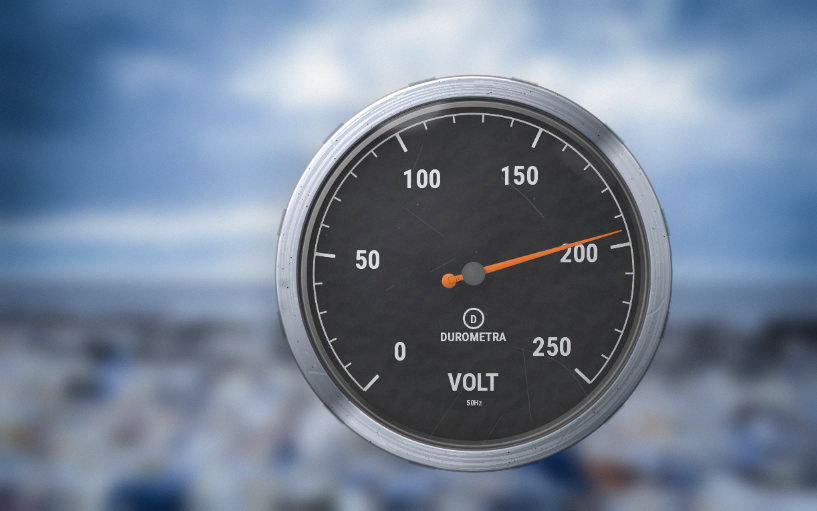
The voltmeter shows 195; V
